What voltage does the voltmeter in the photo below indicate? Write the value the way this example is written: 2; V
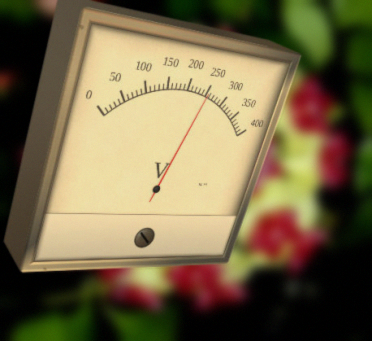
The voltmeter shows 250; V
